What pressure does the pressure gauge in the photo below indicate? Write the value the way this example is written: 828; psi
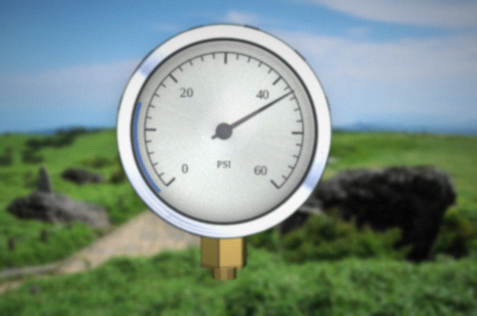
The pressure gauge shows 43; psi
